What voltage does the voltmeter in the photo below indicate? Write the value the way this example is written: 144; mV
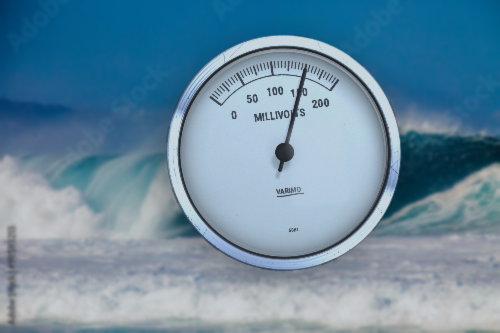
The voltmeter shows 150; mV
